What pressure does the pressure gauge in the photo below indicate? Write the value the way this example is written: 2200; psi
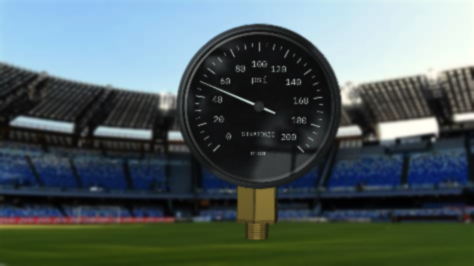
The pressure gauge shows 50; psi
